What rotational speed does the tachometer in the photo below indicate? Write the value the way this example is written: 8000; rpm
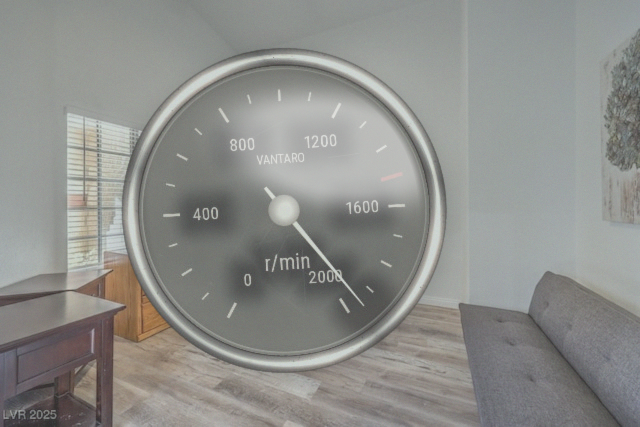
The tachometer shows 1950; rpm
